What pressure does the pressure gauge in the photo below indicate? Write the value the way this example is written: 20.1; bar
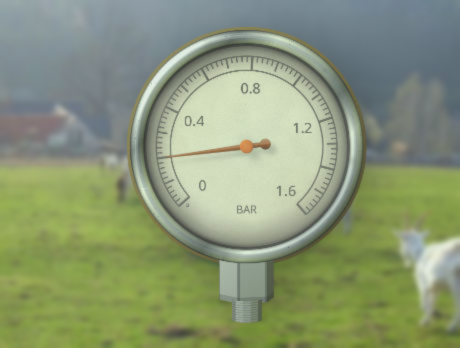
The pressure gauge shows 0.2; bar
